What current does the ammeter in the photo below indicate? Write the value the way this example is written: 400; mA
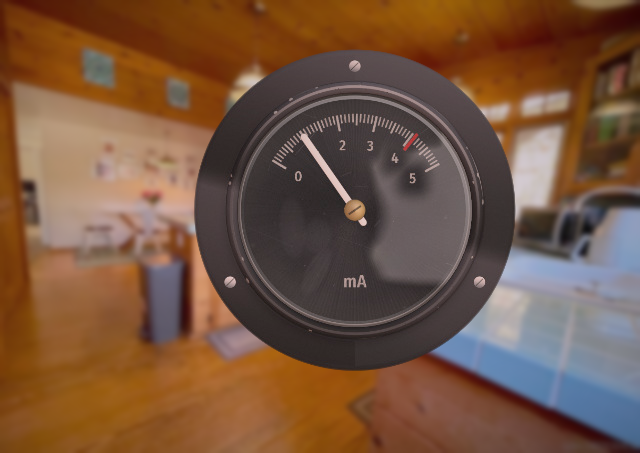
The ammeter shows 1; mA
